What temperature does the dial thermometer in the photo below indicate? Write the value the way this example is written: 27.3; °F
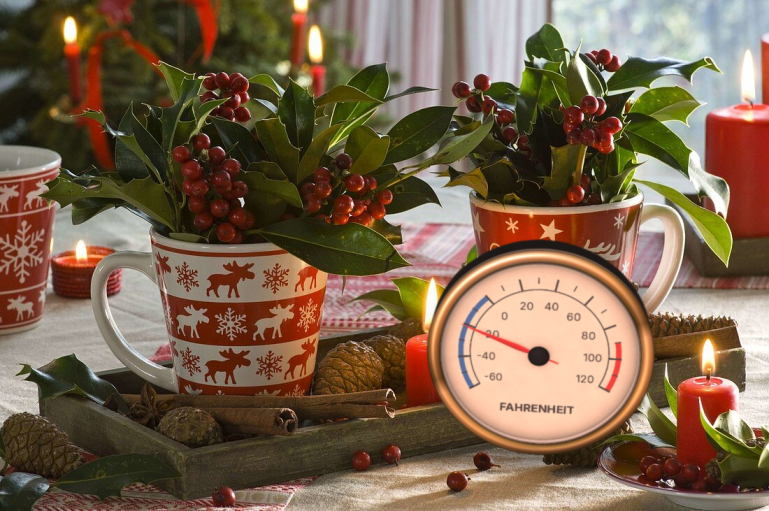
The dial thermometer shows -20; °F
